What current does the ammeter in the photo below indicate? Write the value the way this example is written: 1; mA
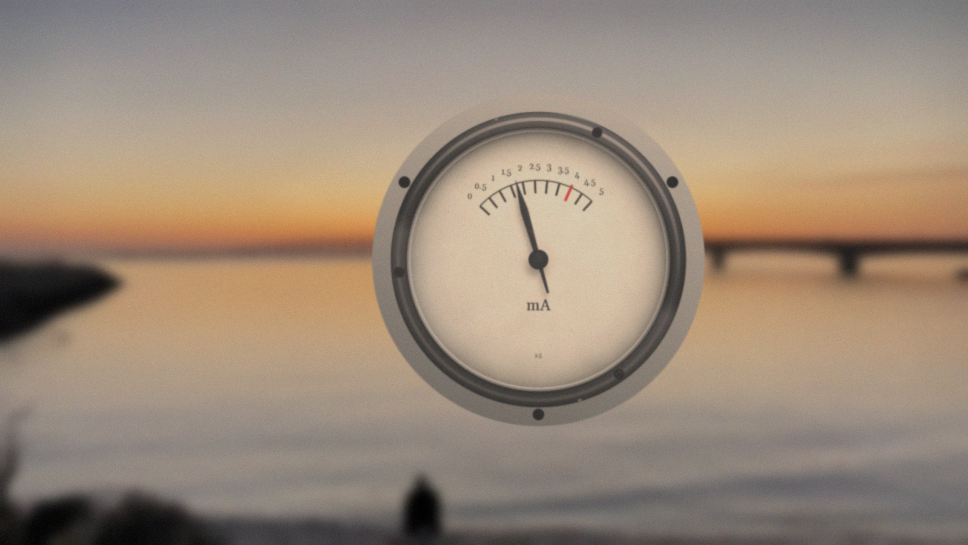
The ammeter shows 1.75; mA
